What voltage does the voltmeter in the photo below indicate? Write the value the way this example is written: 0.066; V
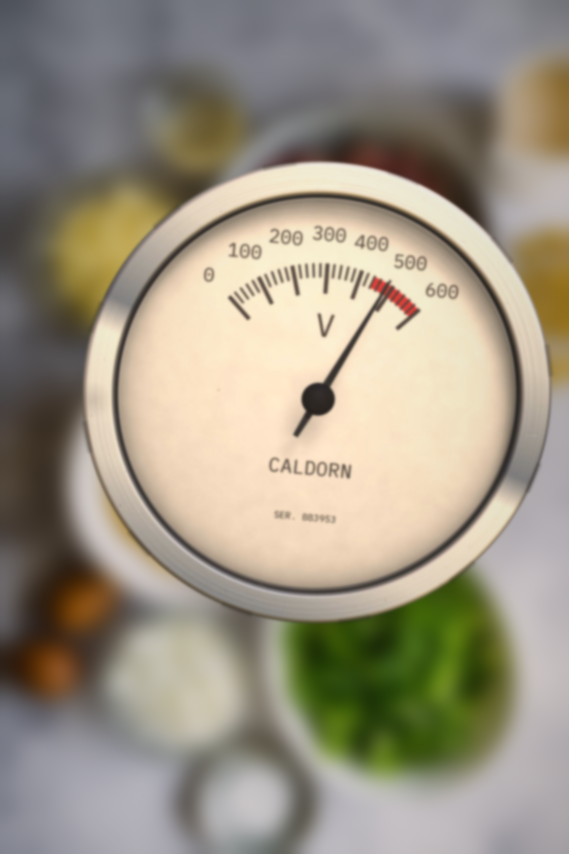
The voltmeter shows 480; V
